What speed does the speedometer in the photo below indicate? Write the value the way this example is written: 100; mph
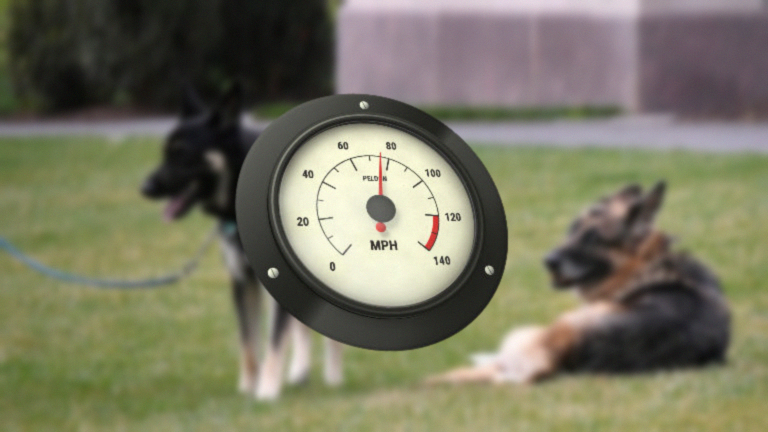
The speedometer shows 75; mph
